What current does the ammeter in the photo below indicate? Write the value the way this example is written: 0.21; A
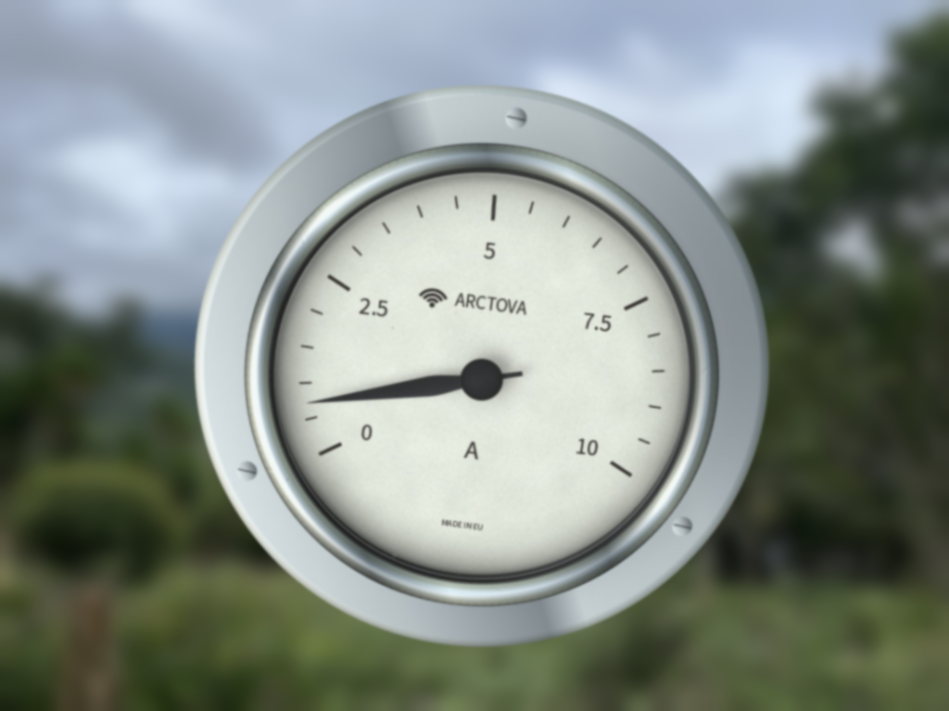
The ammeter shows 0.75; A
